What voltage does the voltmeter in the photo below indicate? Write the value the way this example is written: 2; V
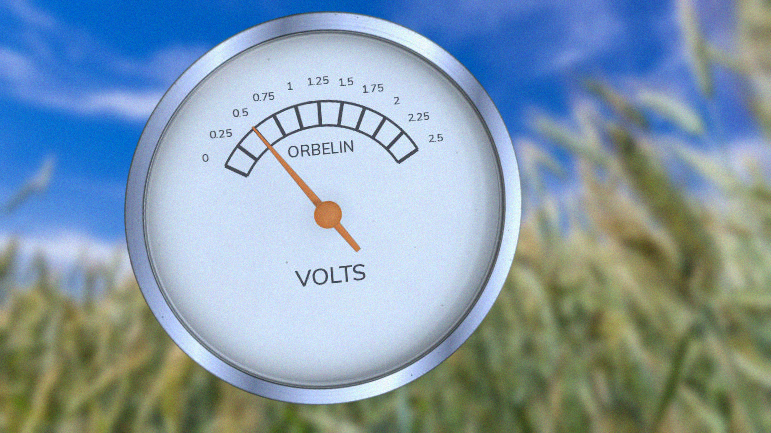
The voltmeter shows 0.5; V
